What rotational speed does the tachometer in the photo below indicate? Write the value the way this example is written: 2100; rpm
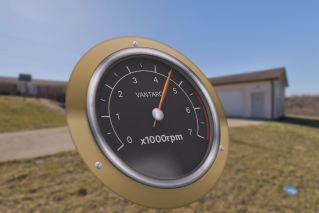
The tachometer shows 4500; rpm
